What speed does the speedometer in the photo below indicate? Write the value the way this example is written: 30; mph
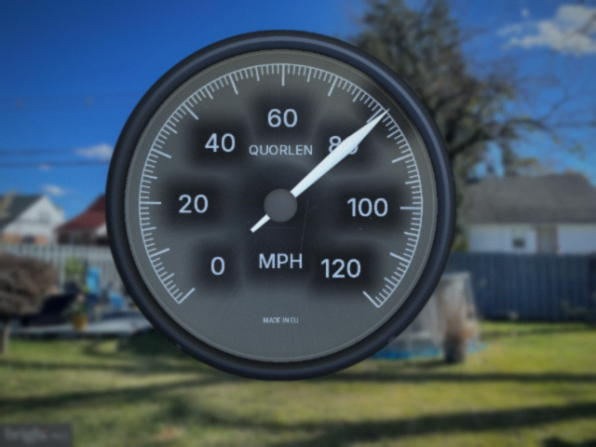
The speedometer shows 81; mph
